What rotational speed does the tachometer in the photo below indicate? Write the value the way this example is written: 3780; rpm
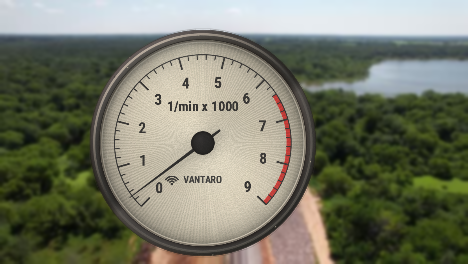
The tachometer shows 300; rpm
